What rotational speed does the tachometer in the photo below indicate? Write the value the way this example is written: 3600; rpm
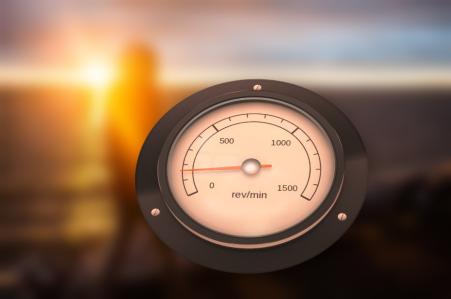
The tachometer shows 150; rpm
